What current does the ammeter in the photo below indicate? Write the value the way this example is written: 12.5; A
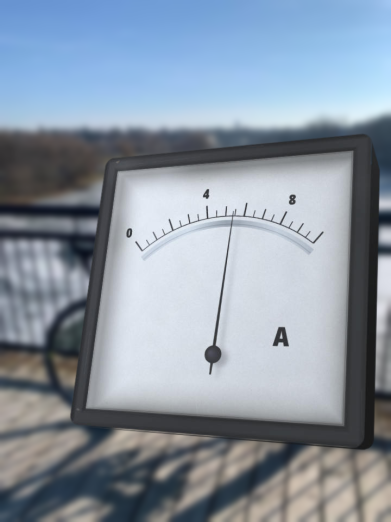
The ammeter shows 5.5; A
